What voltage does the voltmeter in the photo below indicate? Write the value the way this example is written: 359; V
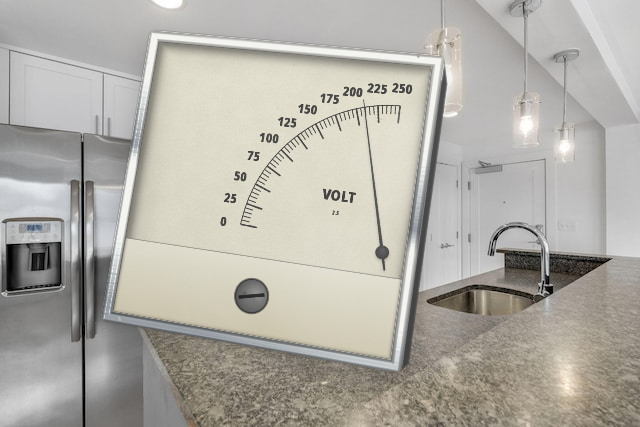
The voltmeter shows 210; V
